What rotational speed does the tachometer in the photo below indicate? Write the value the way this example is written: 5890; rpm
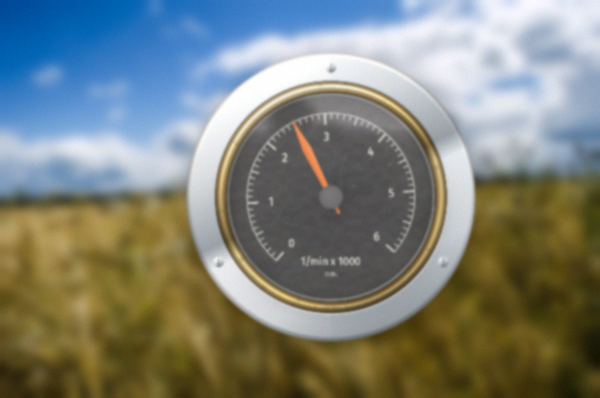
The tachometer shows 2500; rpm
